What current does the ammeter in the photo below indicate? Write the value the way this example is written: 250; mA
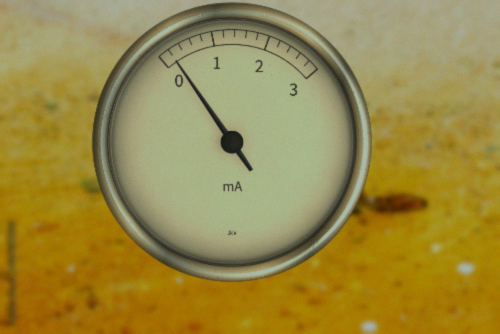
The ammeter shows 0.2; mA
